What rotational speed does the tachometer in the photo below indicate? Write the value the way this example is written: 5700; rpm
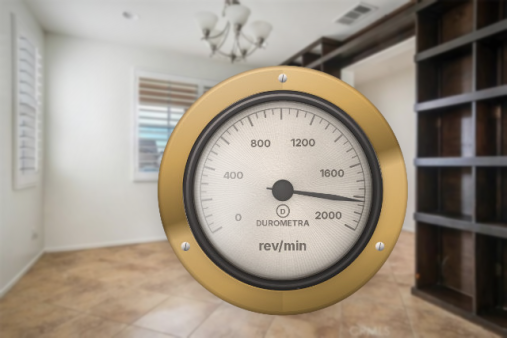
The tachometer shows 1825; rpm
